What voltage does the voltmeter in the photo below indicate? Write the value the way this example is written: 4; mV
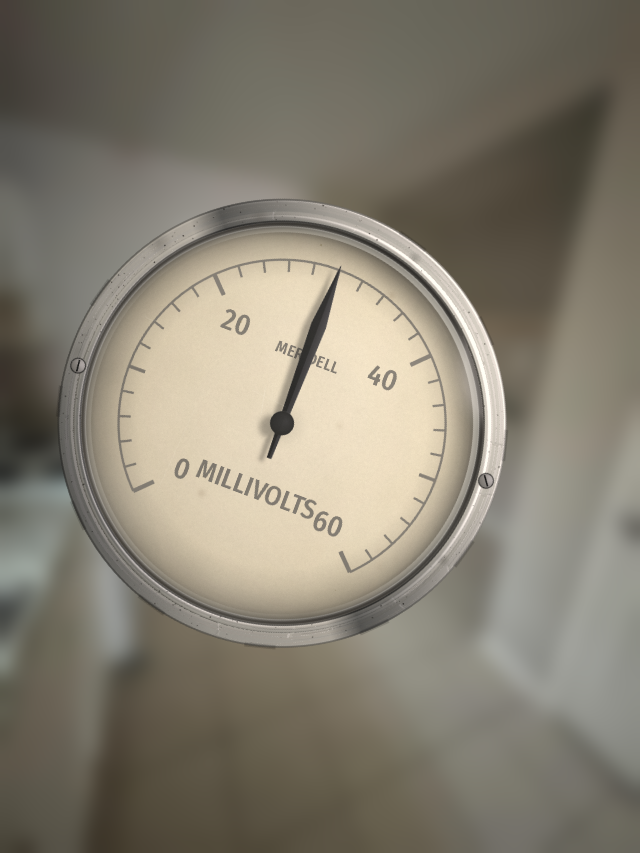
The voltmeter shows 30; mV
